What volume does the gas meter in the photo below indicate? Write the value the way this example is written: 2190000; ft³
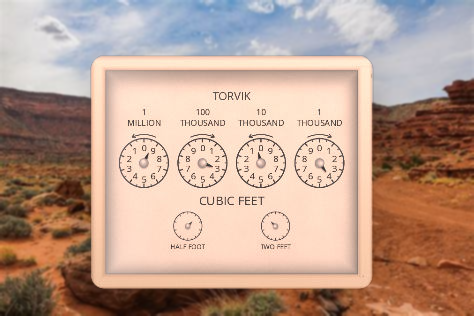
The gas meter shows 930400; ft³
